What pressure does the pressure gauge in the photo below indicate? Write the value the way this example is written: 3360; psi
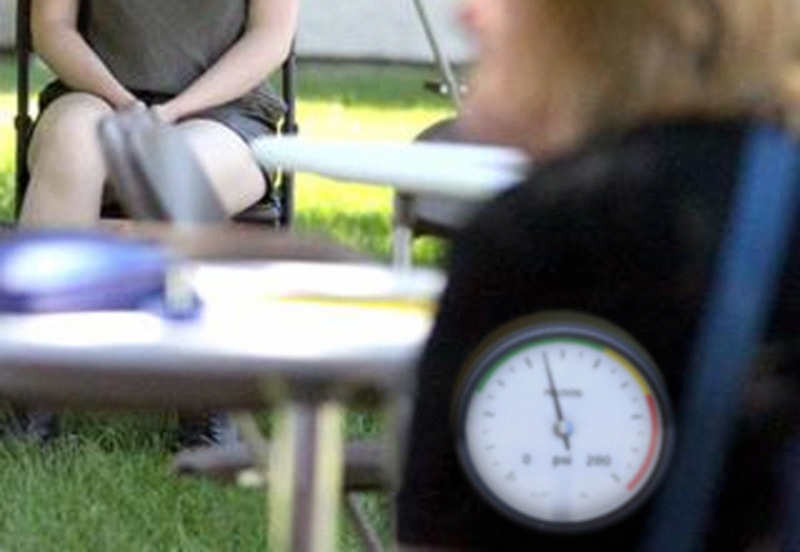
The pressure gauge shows 90; psi
